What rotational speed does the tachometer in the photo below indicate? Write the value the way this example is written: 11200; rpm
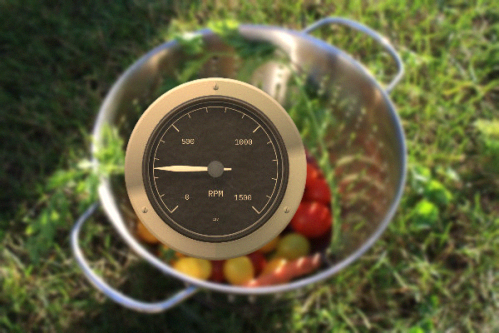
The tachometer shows 250; rpm
